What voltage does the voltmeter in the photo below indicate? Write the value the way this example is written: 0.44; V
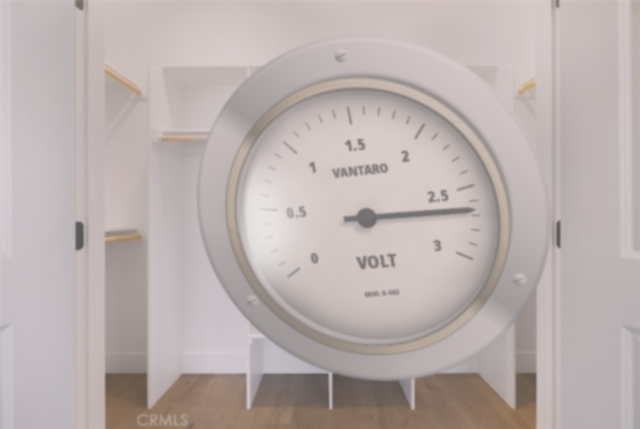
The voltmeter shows 2.65; V
